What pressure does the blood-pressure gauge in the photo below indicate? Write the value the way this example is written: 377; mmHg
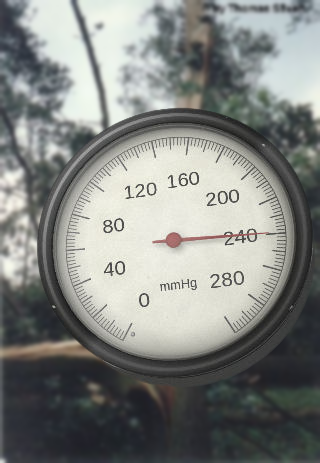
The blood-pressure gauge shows 240; mmHg
